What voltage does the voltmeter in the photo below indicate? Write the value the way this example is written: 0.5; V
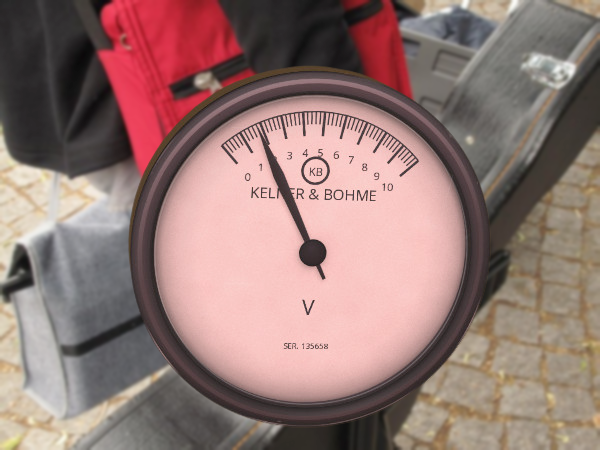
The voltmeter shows 1.8; V
